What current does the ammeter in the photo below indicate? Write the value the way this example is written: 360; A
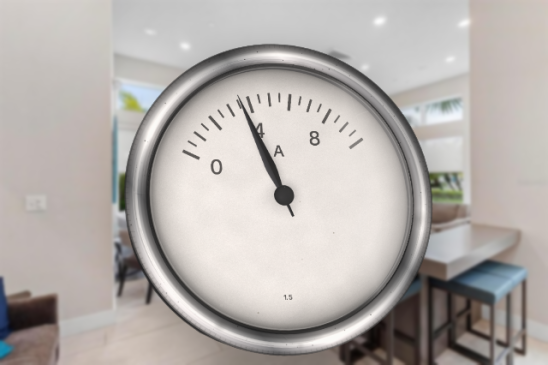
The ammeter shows 3.5; A
